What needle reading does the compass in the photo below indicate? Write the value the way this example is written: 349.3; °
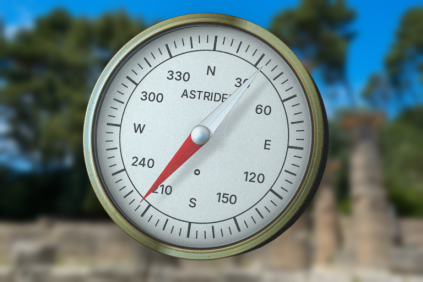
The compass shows 215; °
